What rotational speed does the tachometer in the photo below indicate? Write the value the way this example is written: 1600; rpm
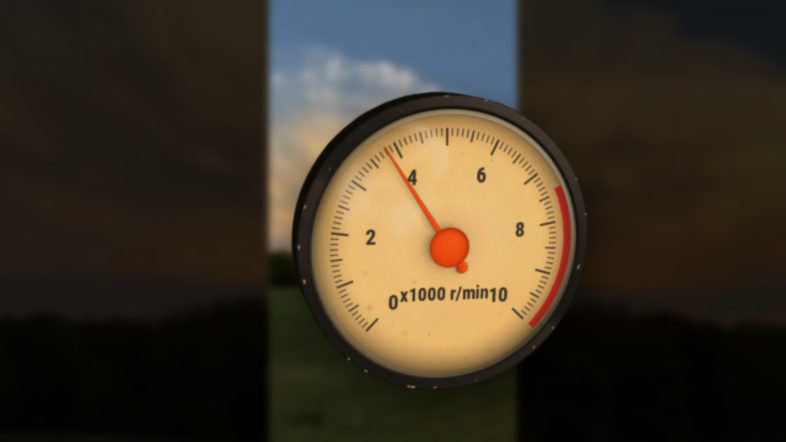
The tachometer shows 3800; rpm
